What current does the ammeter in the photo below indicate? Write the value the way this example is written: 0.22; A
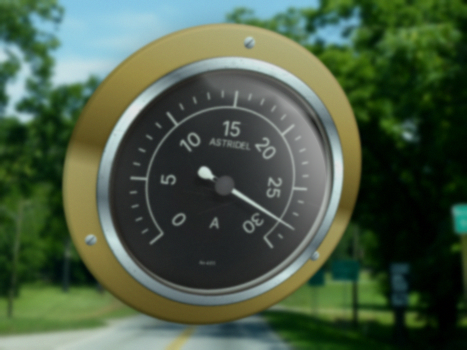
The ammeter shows 28; A
